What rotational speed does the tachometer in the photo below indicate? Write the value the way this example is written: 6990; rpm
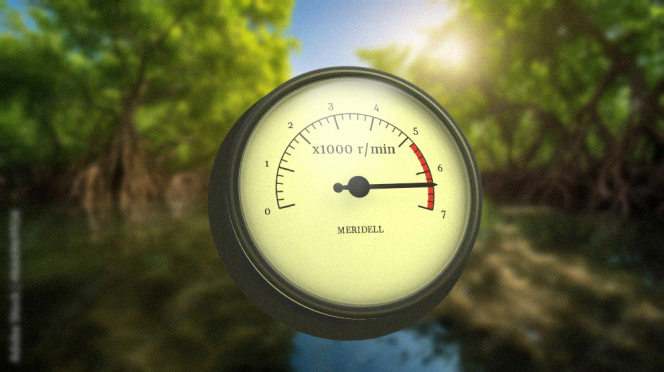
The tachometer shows 6400; rpm
